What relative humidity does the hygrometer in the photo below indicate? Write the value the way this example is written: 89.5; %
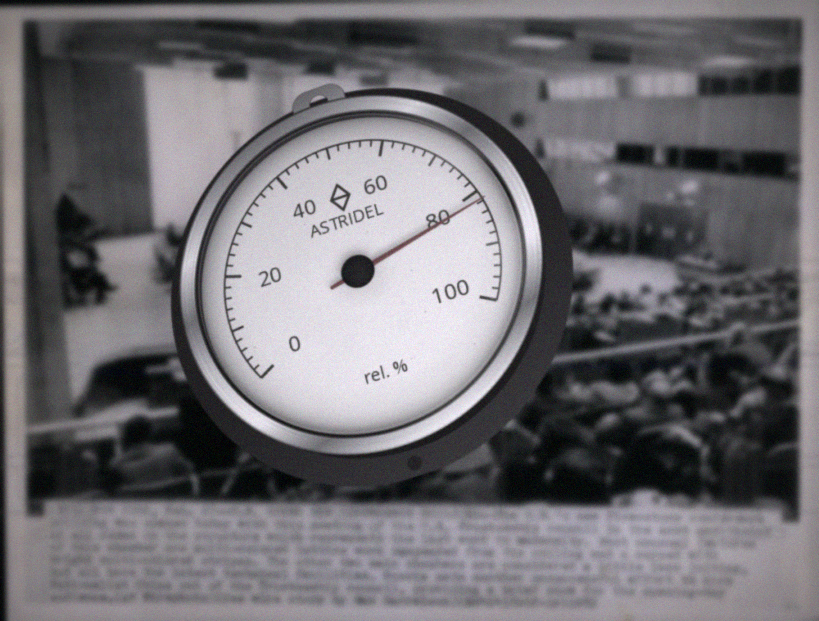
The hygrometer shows 82; %
